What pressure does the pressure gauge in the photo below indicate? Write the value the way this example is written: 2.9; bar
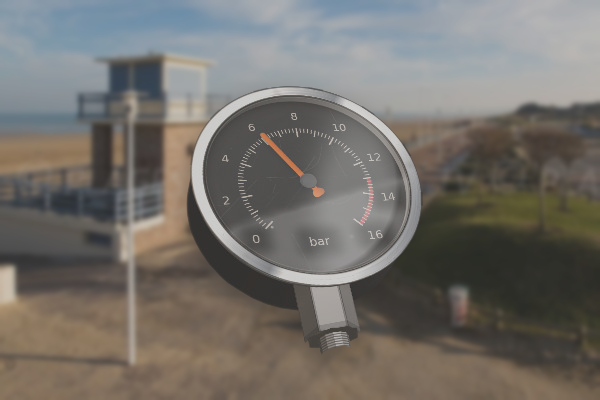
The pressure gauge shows 6; bar
